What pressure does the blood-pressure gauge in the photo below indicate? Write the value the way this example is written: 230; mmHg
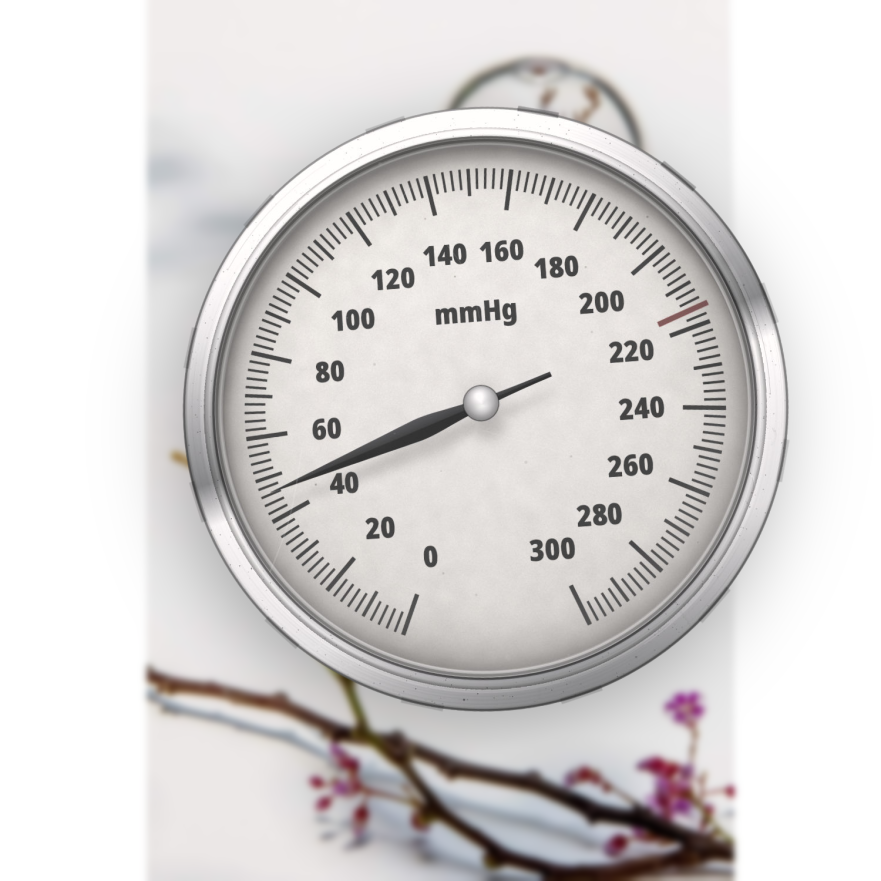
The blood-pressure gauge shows 46; mmHg
